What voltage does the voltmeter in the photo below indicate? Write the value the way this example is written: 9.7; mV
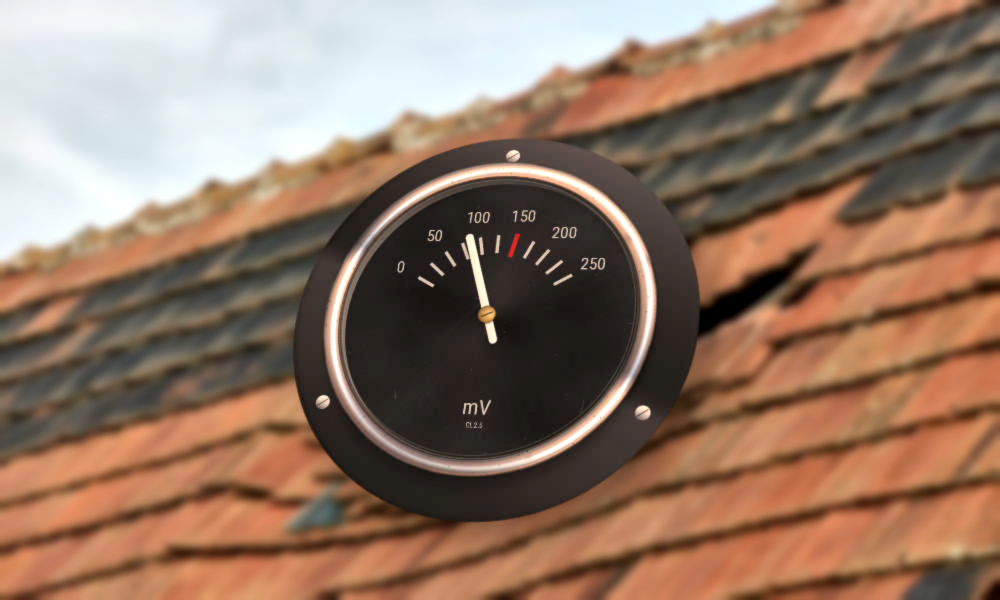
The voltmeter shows 87.5; mV
